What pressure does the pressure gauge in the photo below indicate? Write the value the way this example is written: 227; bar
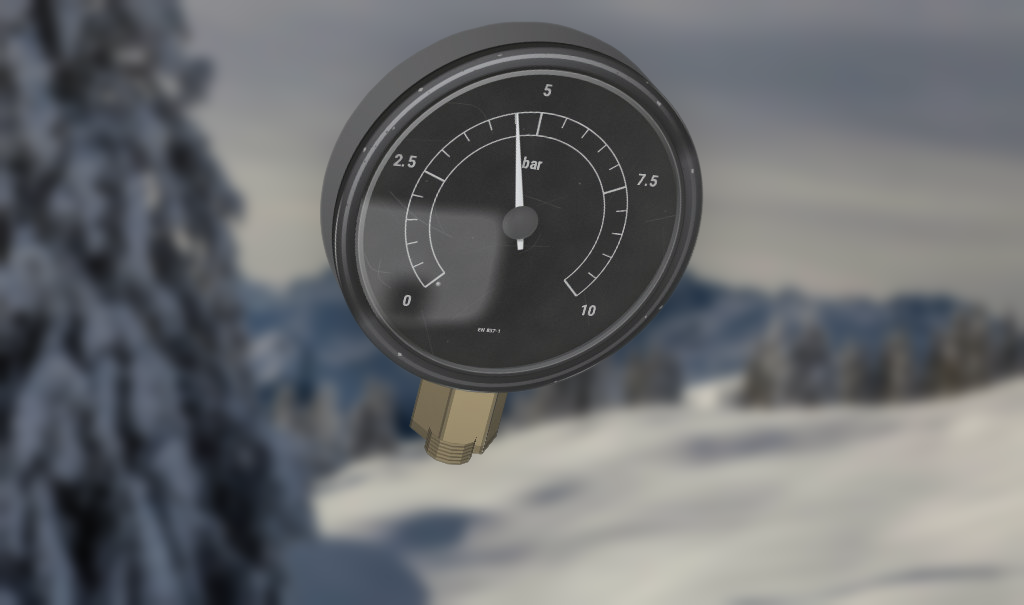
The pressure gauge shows 4.5; bar
